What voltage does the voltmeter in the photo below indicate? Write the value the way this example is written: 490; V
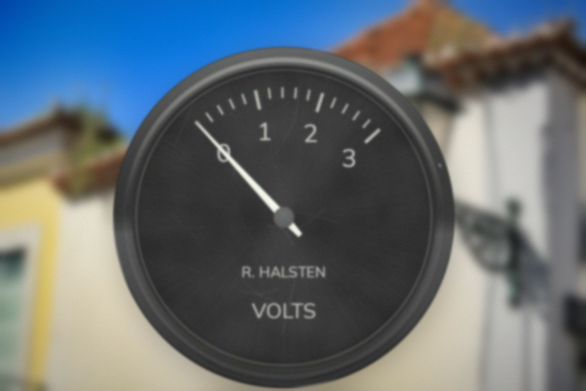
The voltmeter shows 0; V
